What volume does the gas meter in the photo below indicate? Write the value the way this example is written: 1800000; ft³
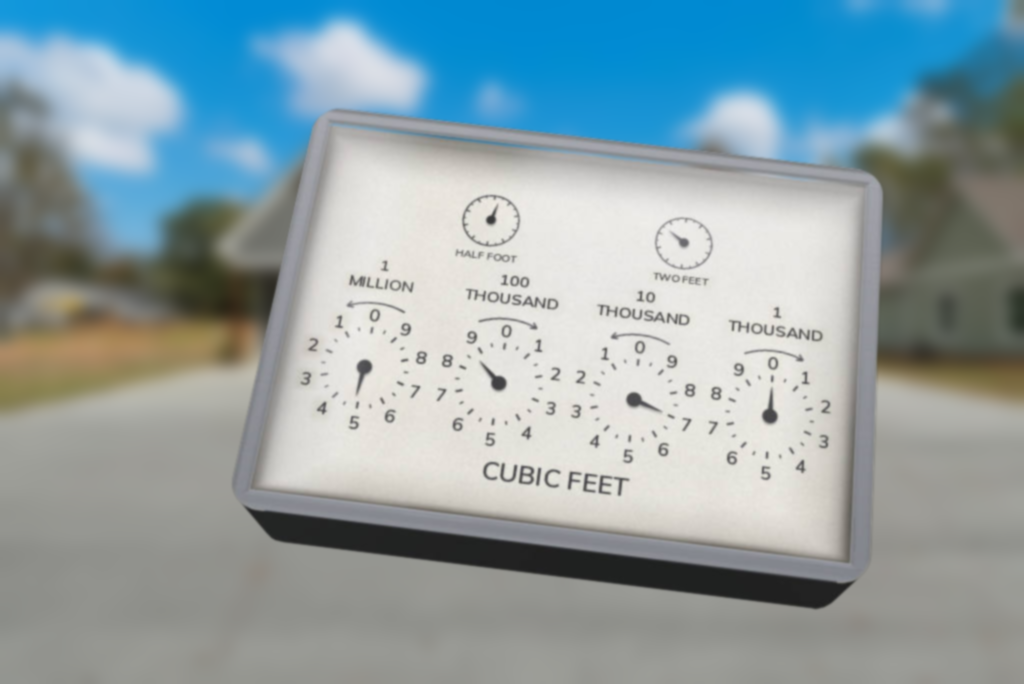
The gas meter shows 487000; ft³
